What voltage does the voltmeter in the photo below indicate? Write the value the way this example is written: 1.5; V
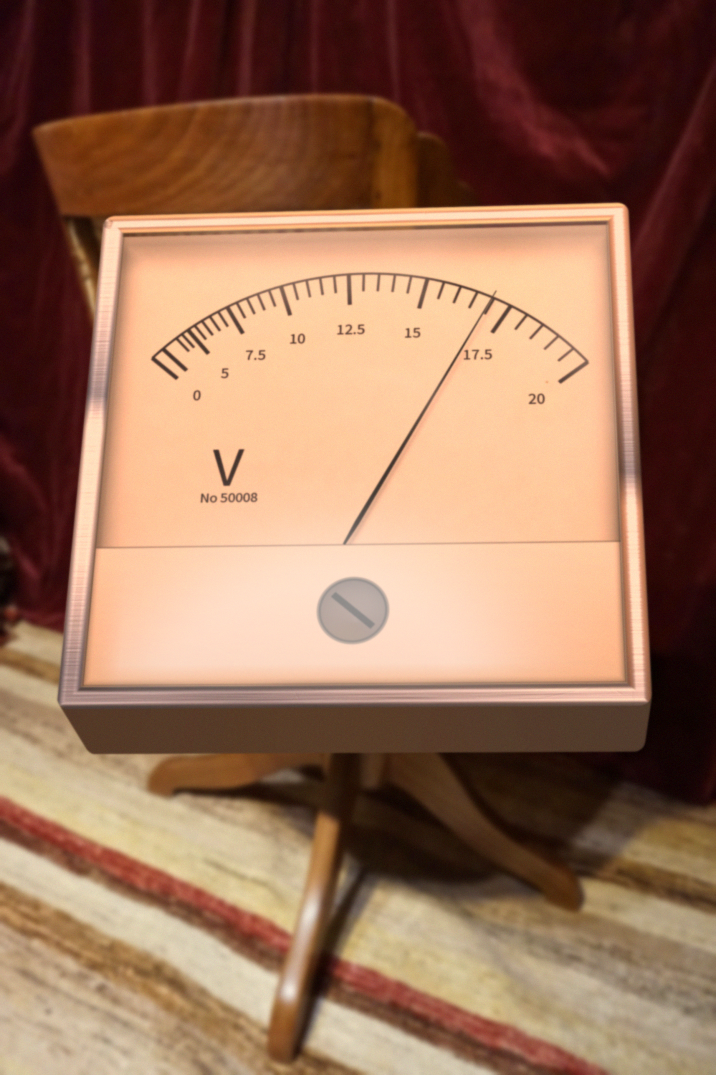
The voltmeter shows 17; V
